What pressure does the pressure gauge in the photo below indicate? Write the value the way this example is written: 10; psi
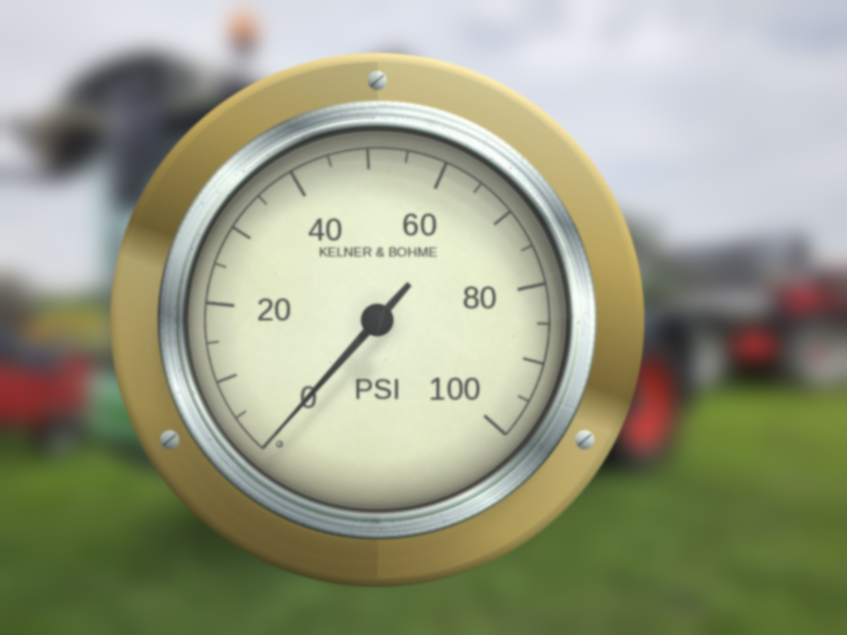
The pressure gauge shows 0; psi
